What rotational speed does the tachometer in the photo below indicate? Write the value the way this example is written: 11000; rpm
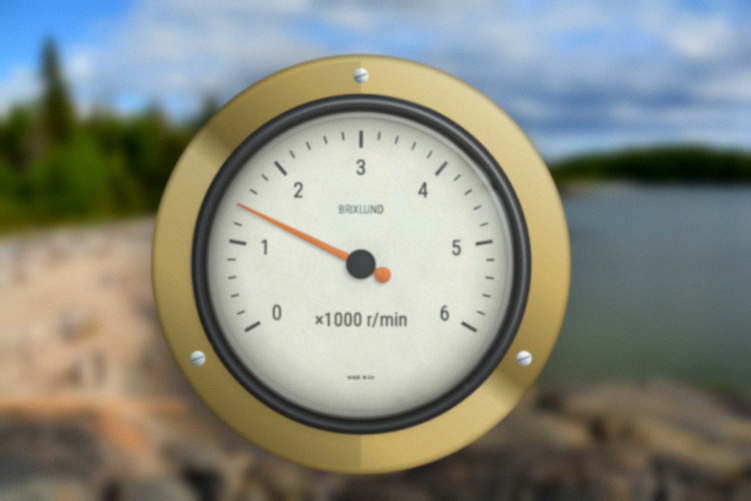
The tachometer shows 1400; rpm
